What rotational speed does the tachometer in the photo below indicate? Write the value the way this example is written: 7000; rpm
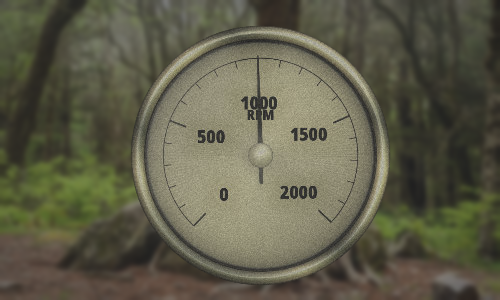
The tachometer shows 1000; rpm
